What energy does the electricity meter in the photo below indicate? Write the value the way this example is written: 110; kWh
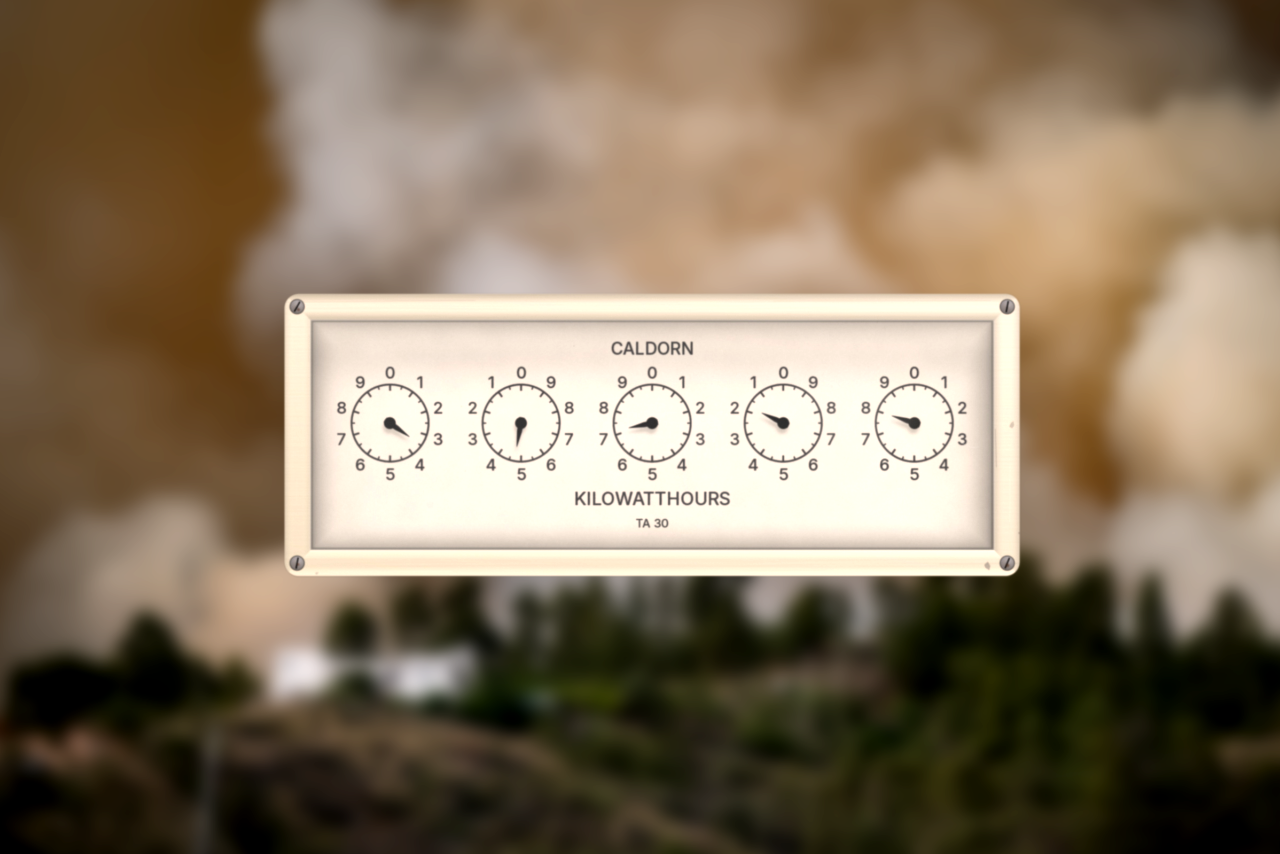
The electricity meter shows 34718; kWh
